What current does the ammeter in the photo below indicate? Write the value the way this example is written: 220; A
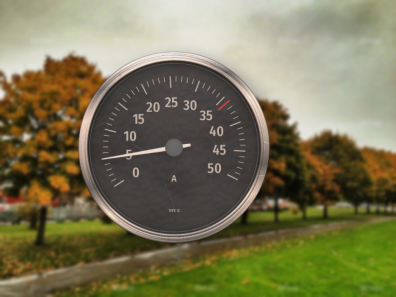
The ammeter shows 5; A
